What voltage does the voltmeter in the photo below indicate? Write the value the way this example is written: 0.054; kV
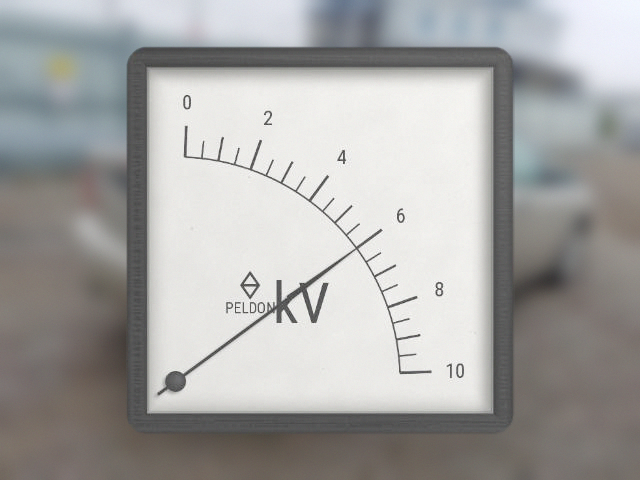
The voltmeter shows 6; kV
